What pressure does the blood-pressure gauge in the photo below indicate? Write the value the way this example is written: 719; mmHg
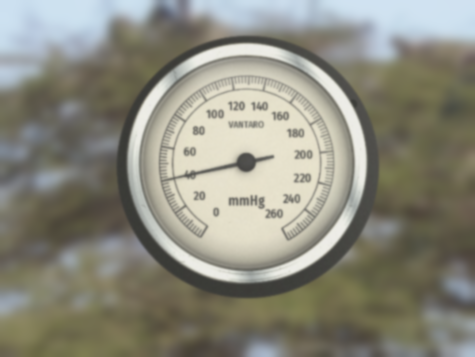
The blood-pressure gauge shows 40; mmHg
